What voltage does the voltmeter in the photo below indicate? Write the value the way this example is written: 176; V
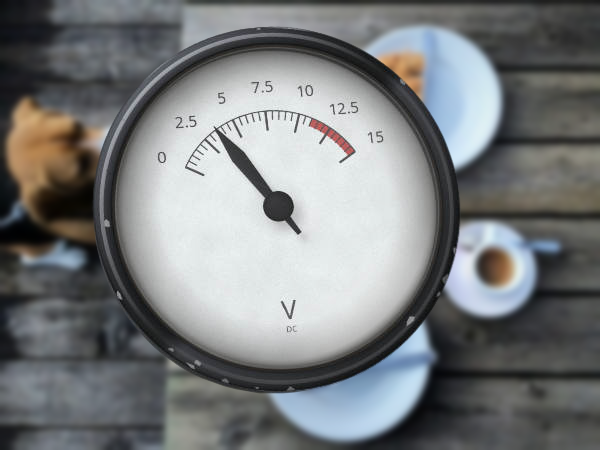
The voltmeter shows 3.5; V
